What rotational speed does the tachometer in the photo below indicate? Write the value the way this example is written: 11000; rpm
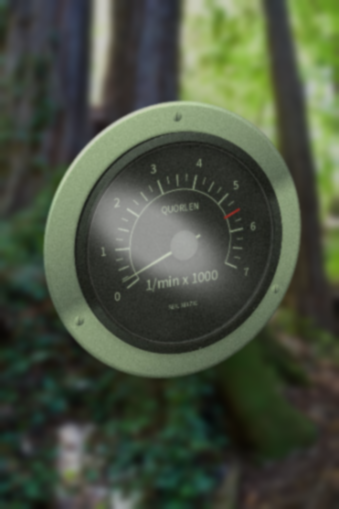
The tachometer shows 250; rpm
